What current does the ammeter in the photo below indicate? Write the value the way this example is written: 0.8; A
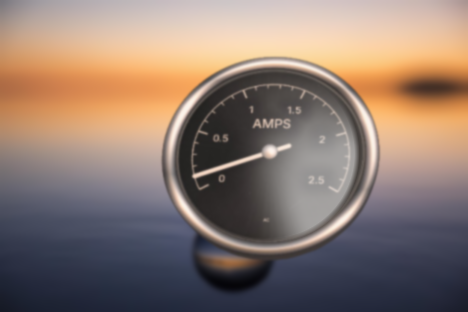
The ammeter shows 0.1; A
